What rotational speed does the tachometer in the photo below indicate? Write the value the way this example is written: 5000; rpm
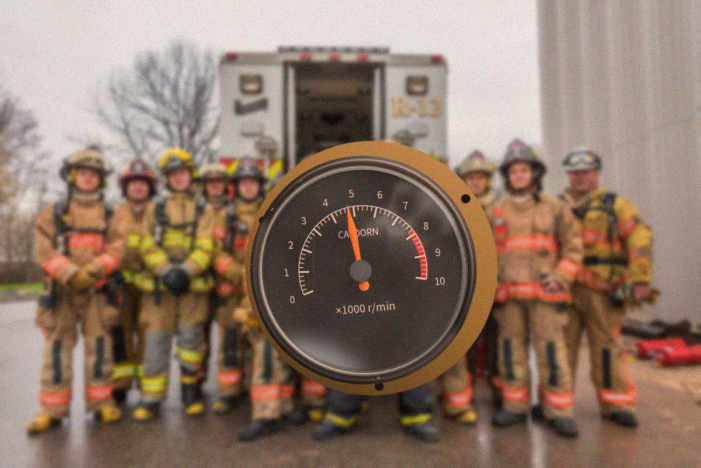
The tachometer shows 4800; rpm
